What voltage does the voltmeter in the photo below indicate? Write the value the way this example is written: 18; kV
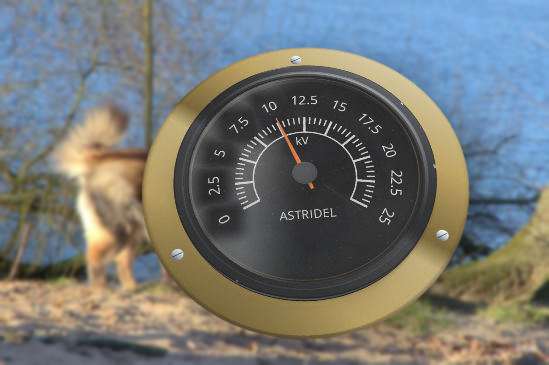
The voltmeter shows 10; kV
